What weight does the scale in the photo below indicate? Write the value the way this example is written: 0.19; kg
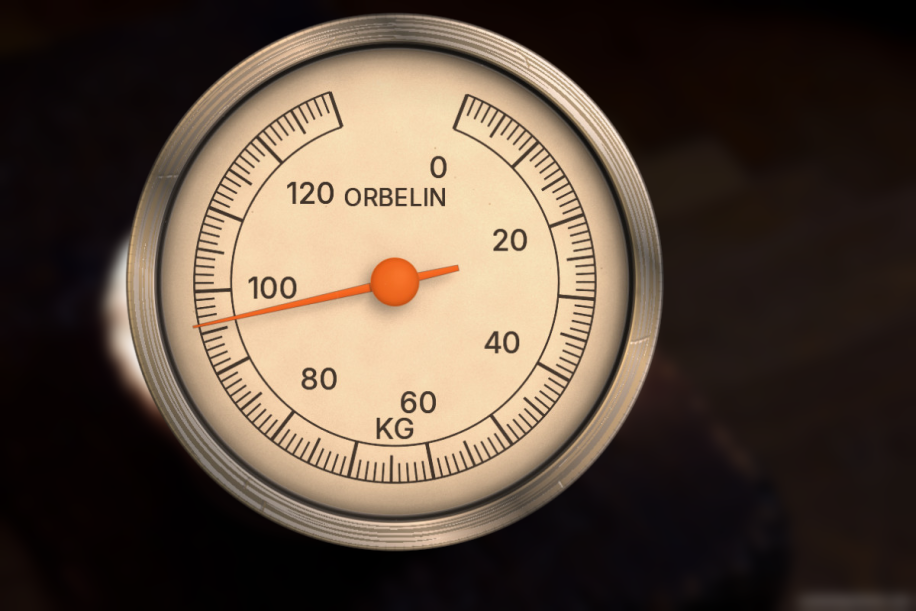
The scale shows 96; kg
